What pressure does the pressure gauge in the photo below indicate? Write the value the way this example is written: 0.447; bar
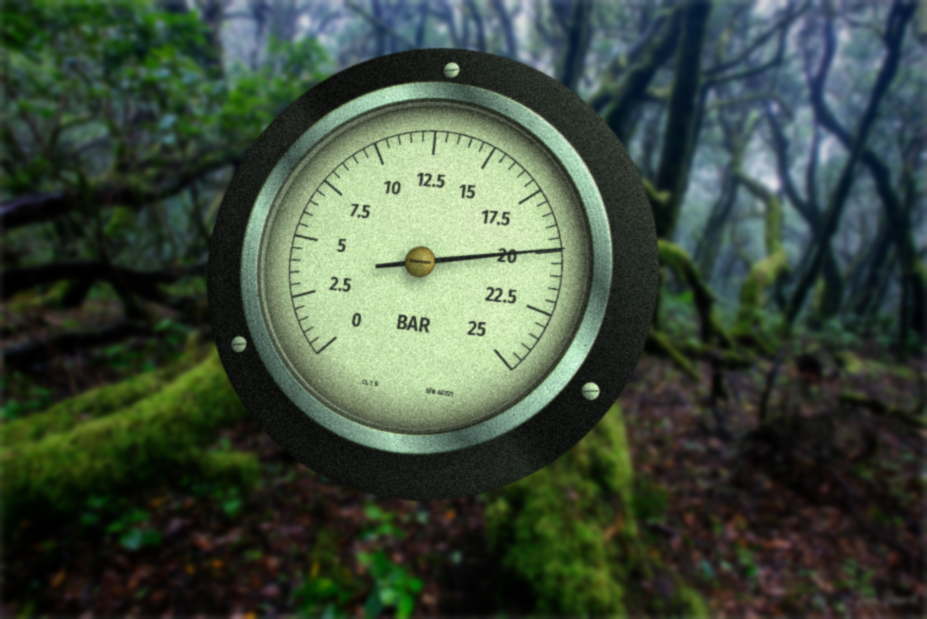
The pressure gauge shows 20; bar
